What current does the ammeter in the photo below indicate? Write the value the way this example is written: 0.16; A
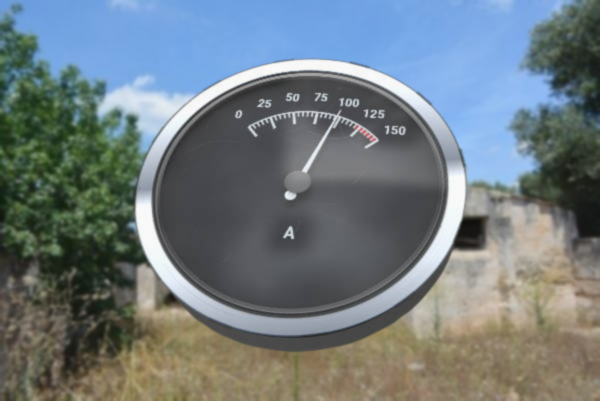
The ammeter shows 100; A
